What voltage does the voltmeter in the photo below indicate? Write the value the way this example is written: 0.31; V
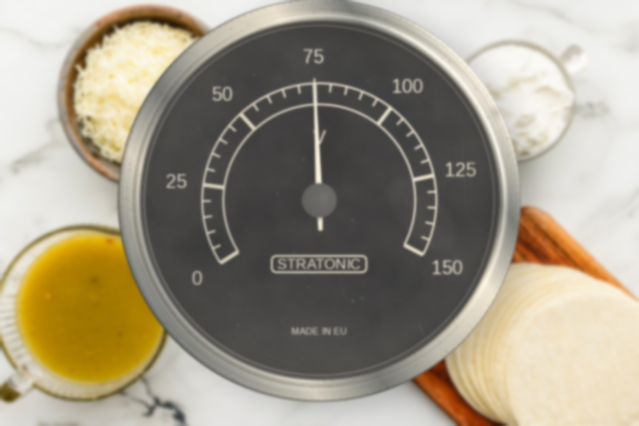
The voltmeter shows 75; V
